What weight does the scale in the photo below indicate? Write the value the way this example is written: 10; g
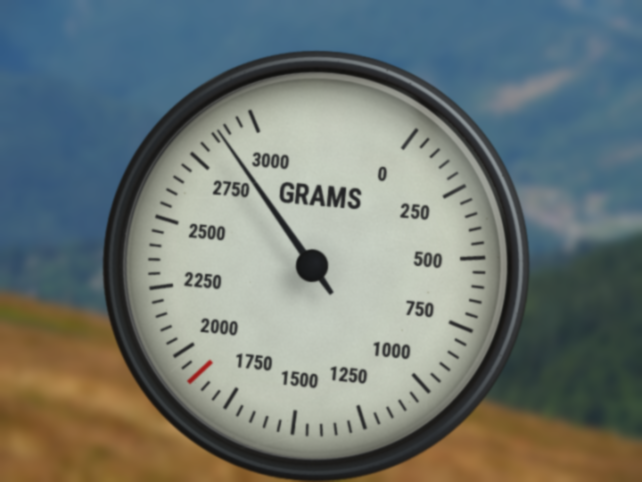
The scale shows 2875; g
